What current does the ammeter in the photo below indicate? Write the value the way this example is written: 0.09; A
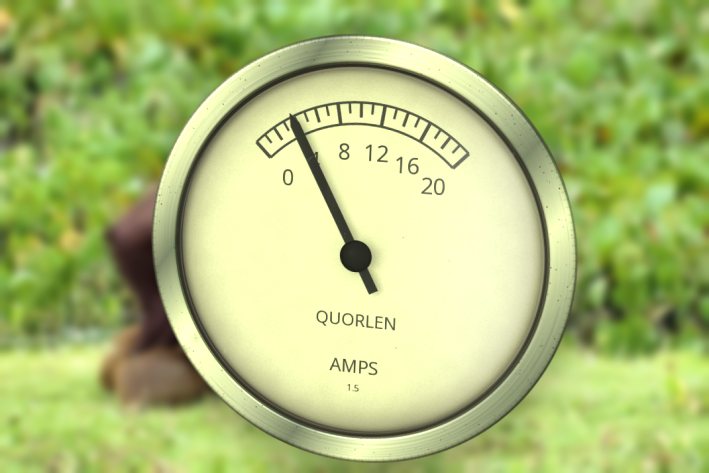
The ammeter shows 4; A
